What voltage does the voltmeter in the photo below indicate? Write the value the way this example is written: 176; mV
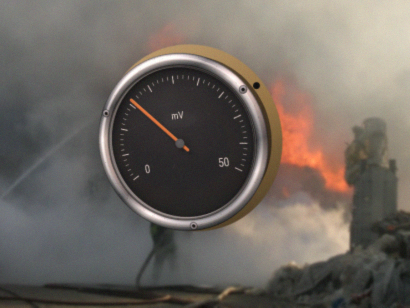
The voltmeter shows 16; mV
